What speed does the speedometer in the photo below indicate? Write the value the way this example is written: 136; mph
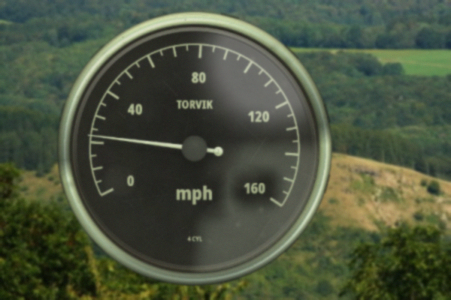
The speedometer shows 22.5; mph
